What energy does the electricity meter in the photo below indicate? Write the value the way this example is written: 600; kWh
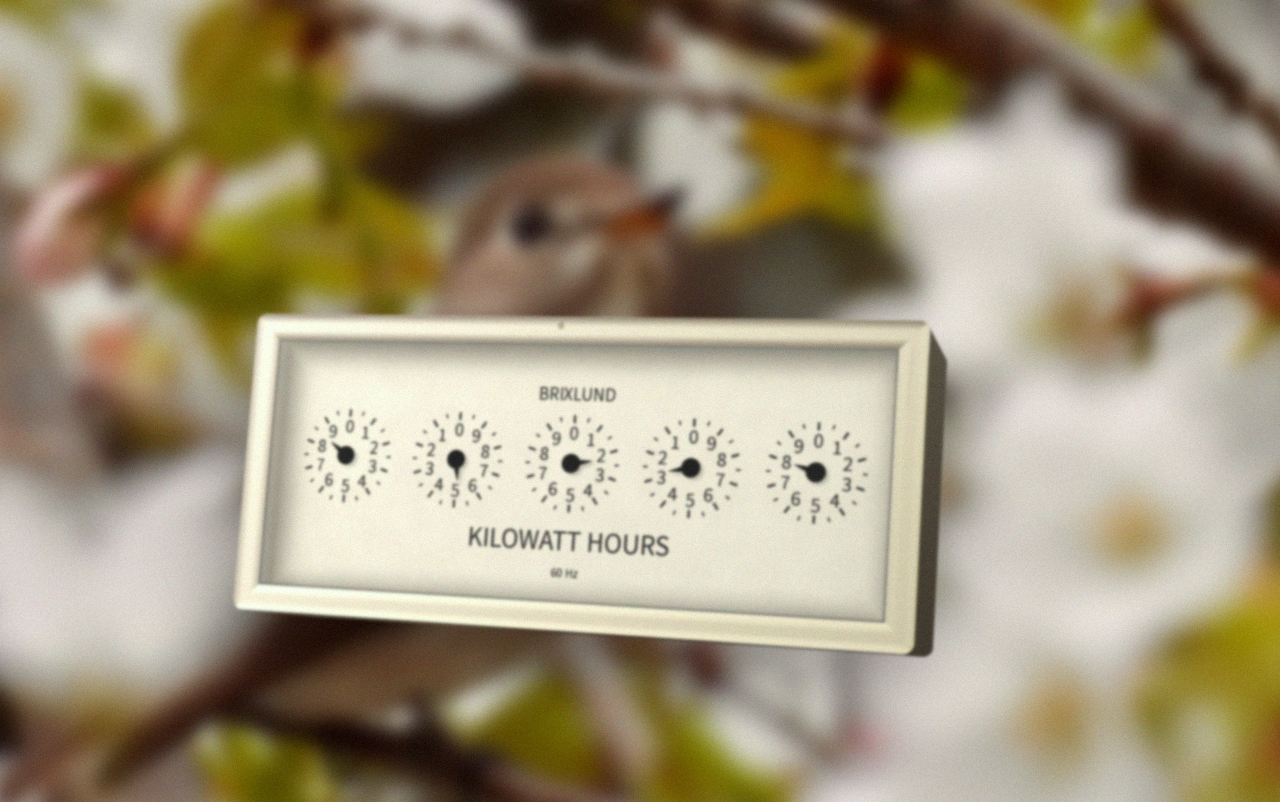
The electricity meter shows 85228; kWh
